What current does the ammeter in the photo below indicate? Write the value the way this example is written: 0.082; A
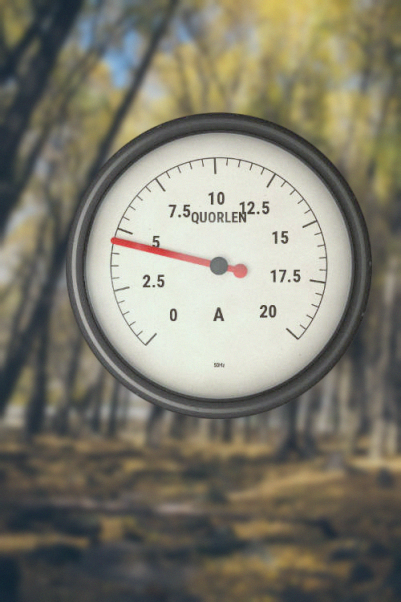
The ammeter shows 4.5; A
